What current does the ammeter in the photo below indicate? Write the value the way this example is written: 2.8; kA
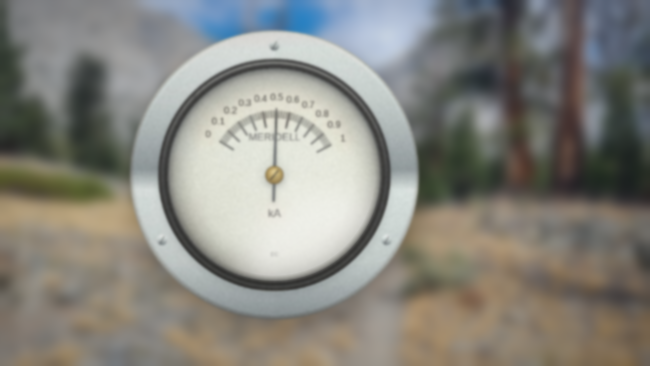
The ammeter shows 0.5; kA
